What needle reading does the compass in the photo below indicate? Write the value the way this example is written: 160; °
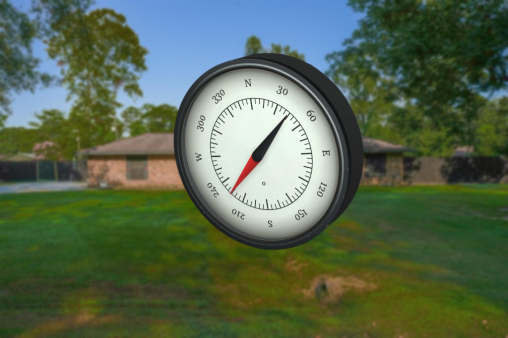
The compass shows 225; °
